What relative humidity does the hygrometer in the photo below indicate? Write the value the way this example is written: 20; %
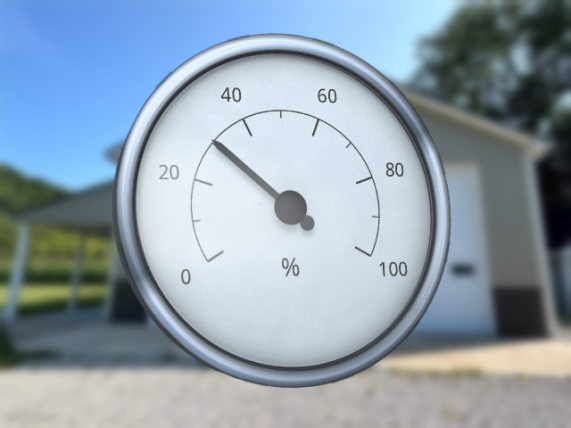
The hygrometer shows 30; %
